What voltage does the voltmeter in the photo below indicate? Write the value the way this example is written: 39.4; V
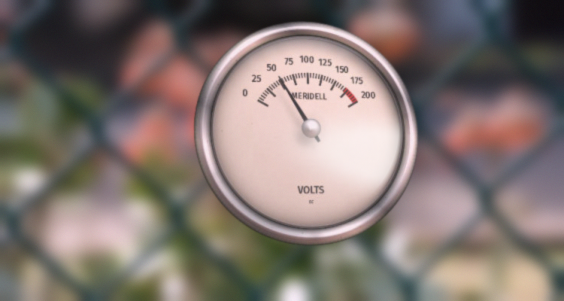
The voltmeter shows 50; V
